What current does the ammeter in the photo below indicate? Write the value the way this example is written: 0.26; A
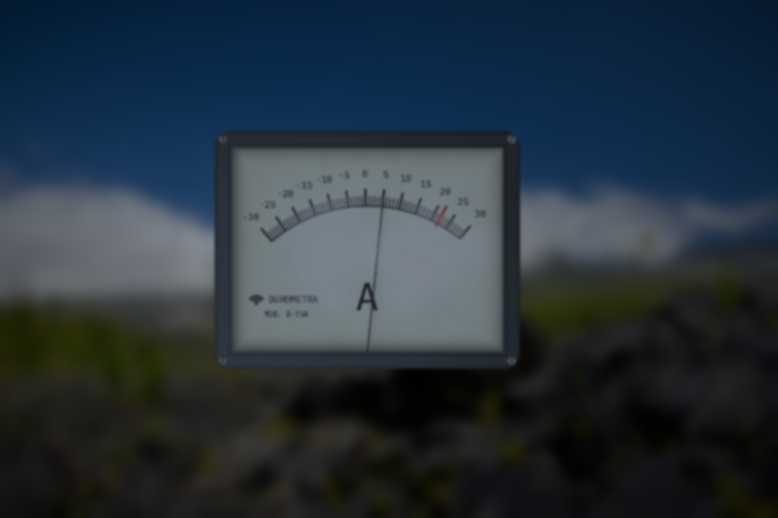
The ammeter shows 5; A
